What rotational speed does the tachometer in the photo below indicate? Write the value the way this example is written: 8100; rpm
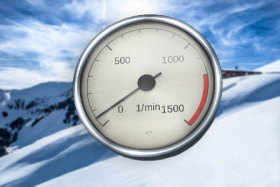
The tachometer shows 50; rpm
